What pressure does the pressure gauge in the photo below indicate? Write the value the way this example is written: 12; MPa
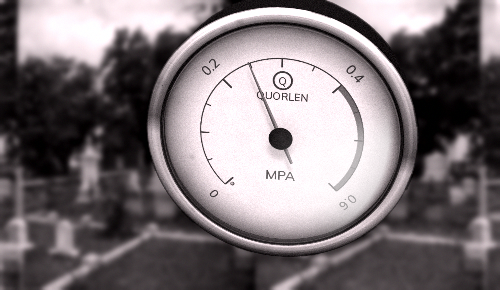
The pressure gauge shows 0.25; MPa
